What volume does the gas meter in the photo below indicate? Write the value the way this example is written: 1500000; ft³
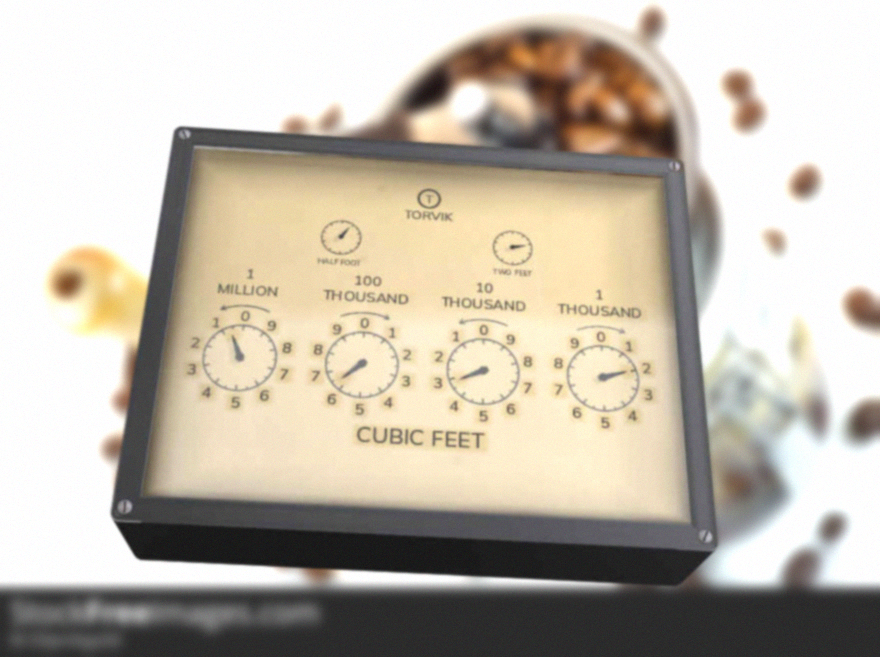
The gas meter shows 63200; ft³
